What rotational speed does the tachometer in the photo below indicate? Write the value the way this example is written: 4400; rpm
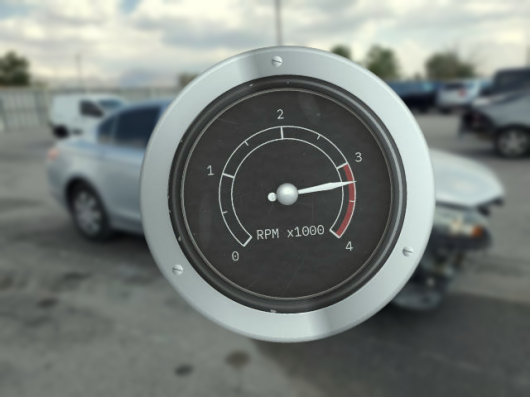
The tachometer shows 3250; rpm
